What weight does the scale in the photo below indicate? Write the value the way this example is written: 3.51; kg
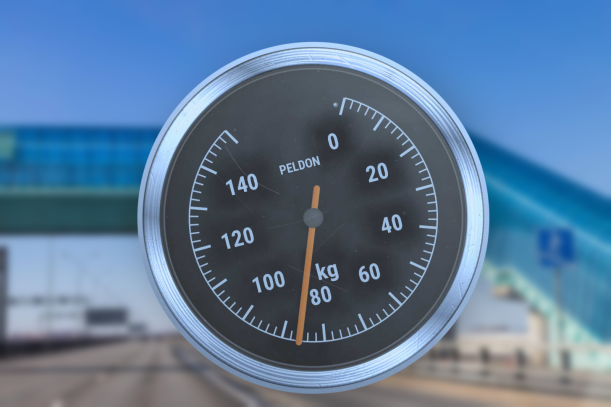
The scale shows 86; kg
